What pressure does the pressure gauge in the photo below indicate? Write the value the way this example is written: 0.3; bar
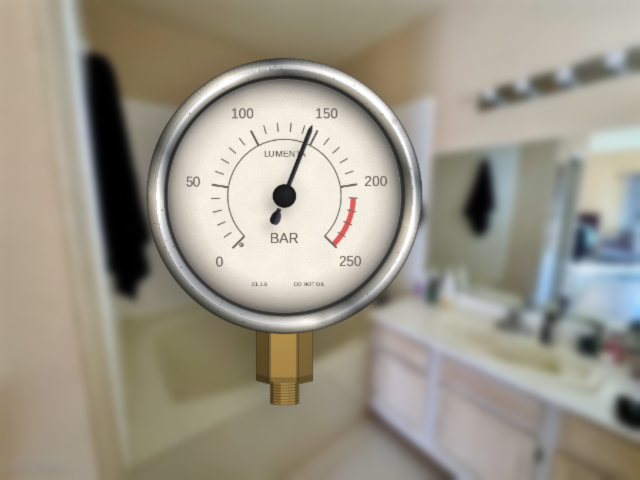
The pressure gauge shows 145; bar
